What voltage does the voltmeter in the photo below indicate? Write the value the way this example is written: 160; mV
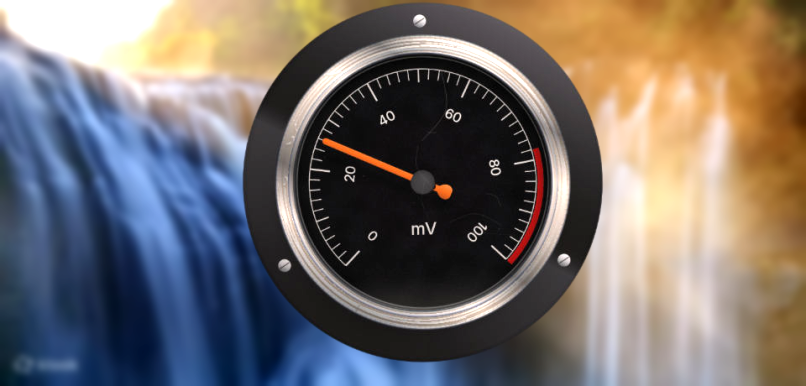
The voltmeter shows 26; mV
